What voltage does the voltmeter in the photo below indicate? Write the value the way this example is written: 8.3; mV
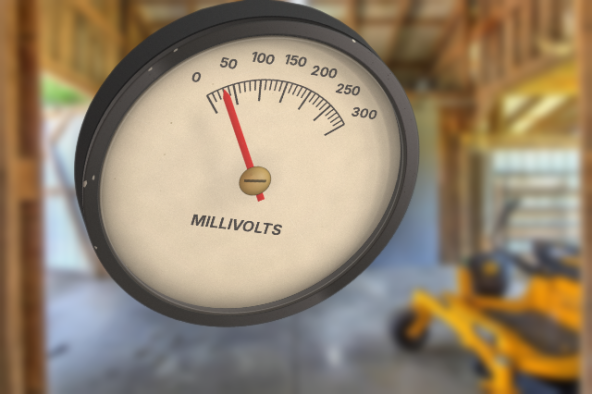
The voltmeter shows 30; mV
